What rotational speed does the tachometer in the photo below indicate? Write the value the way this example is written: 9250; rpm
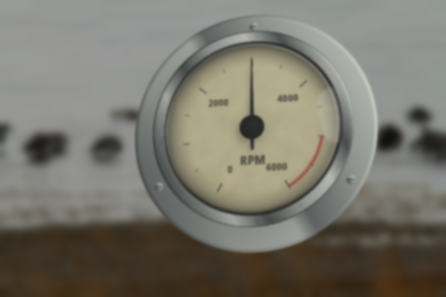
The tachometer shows 3000; rpm
